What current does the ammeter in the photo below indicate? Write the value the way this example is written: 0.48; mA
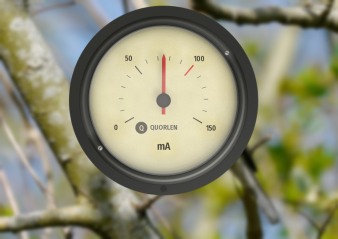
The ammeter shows 75; mA
